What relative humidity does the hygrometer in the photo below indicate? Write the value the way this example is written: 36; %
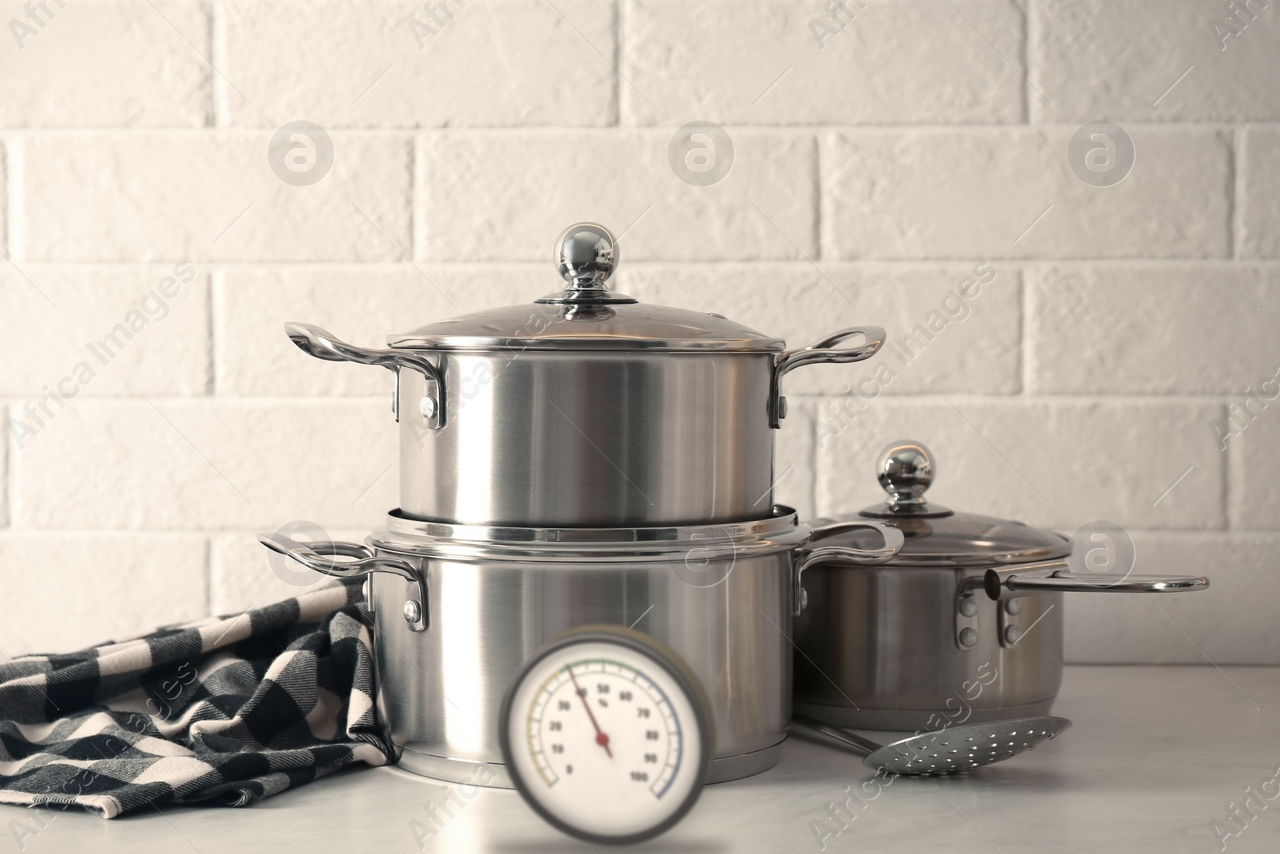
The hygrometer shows 40; %
